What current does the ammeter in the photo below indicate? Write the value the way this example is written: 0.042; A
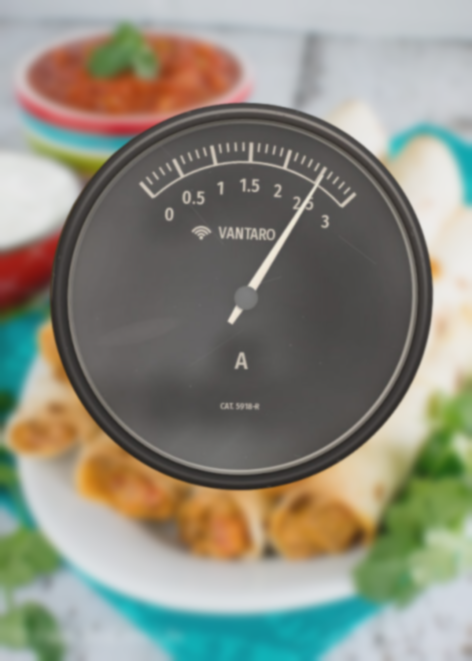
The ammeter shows 2.5; A
